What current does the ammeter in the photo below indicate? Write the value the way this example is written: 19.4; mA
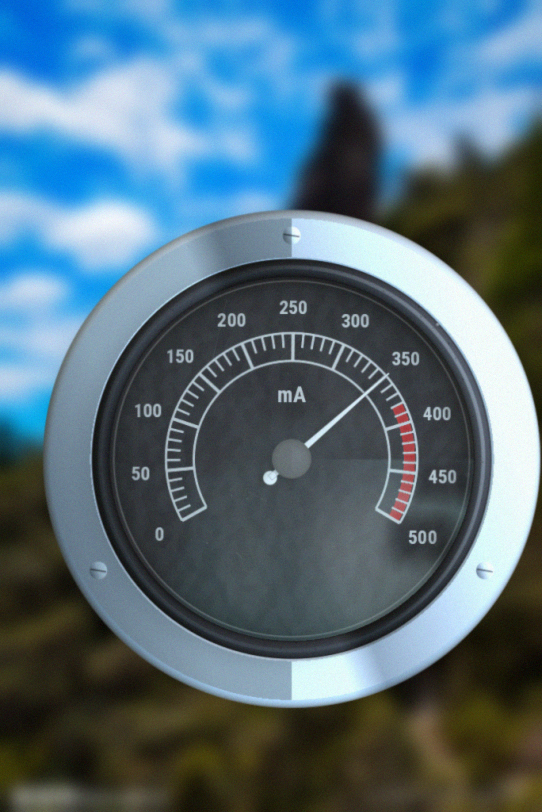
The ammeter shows 350; mA
